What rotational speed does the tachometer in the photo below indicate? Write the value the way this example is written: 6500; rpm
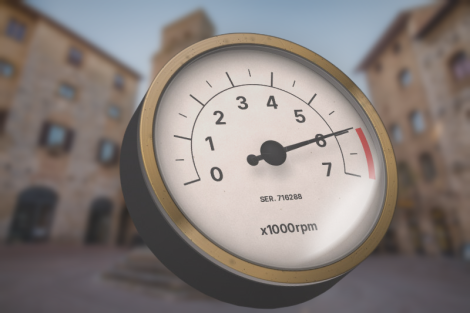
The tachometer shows 6000; rpm
